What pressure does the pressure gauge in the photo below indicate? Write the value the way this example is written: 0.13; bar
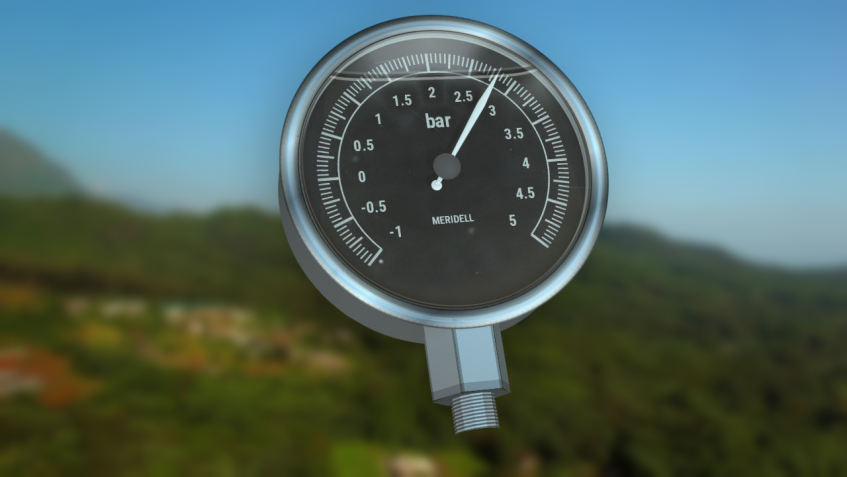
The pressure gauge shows 2.8; bar
